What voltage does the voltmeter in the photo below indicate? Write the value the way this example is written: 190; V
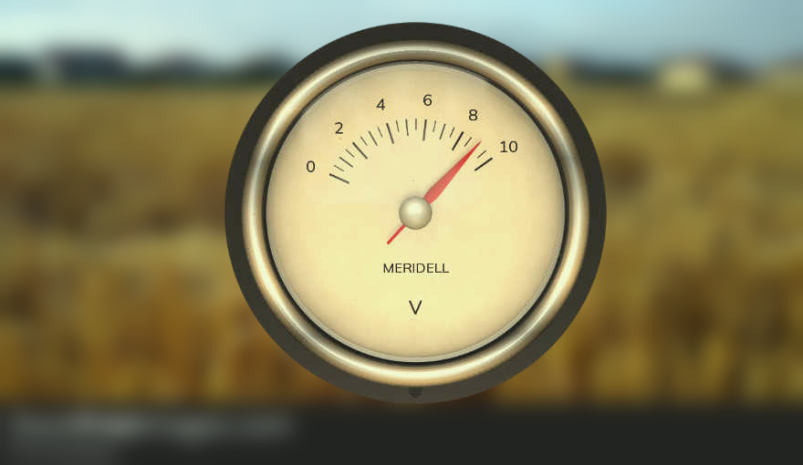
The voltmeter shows 9; V
